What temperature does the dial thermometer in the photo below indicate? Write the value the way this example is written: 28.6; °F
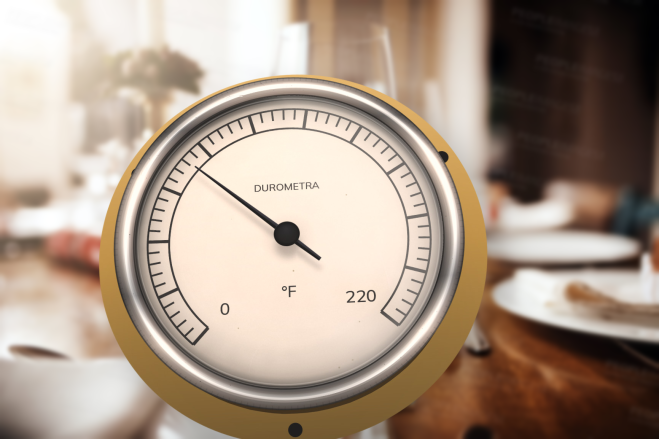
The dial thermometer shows 72; °F
